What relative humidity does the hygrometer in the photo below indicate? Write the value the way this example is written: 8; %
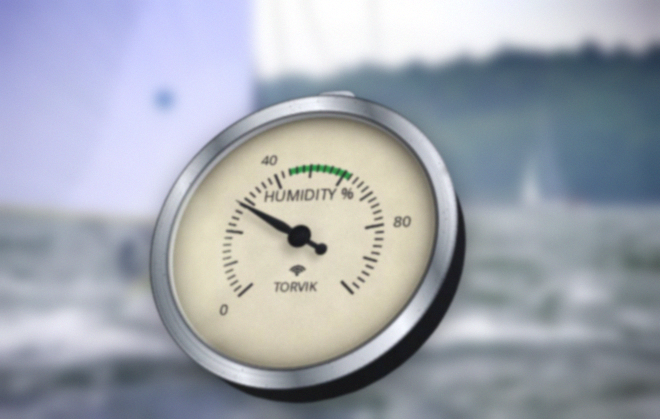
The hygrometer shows 28; %
